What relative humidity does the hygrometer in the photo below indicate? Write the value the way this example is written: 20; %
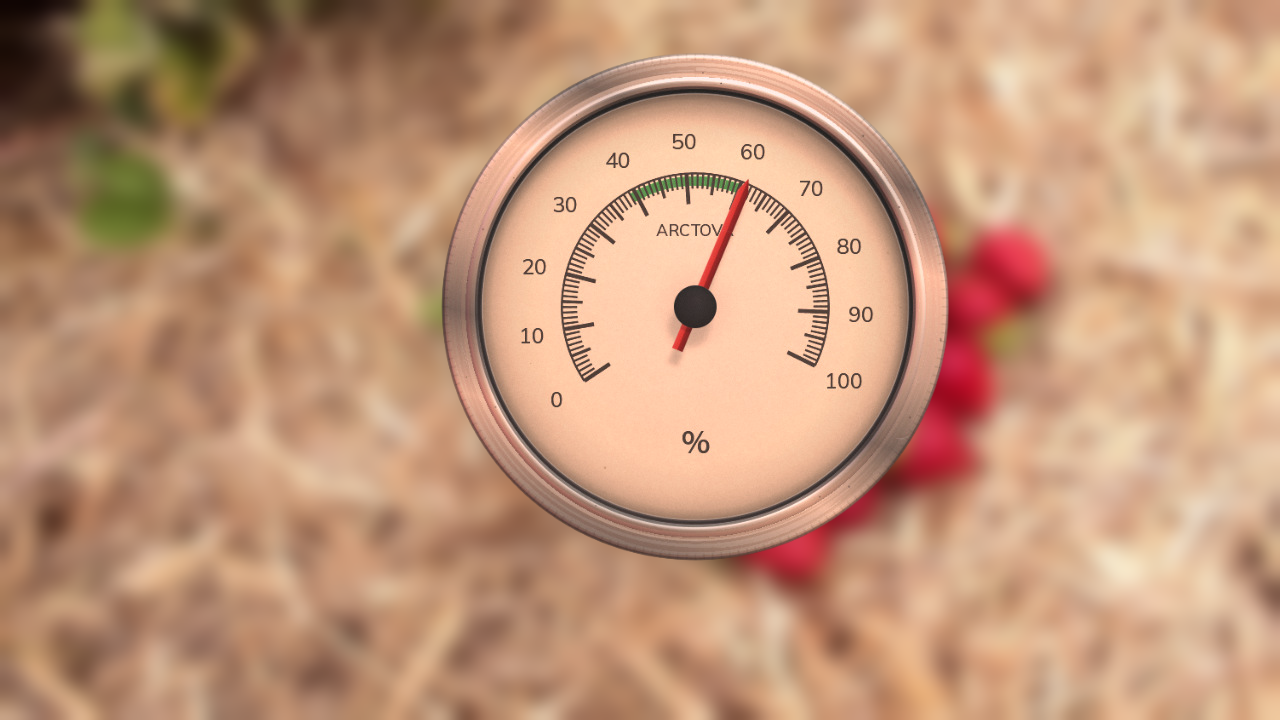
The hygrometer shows 61; %
